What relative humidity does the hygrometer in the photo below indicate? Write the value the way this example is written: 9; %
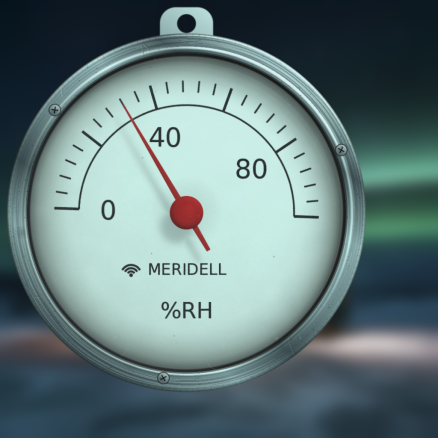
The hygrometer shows 32; %
